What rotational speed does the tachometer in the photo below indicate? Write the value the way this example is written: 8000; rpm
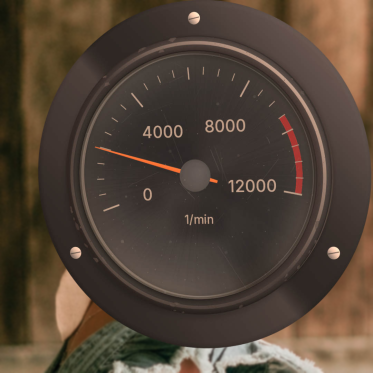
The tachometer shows 2000; rpm
